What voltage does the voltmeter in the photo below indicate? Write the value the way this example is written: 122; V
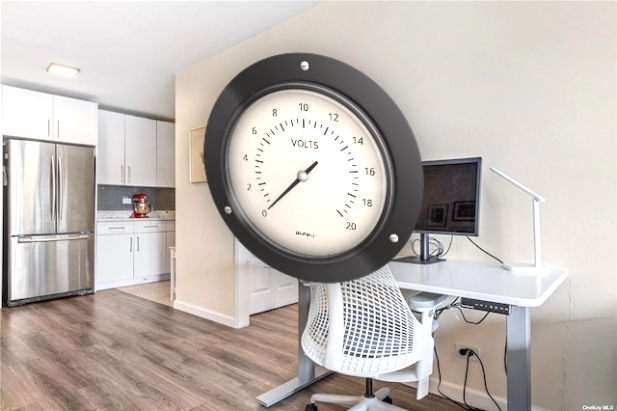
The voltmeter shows 0; V
